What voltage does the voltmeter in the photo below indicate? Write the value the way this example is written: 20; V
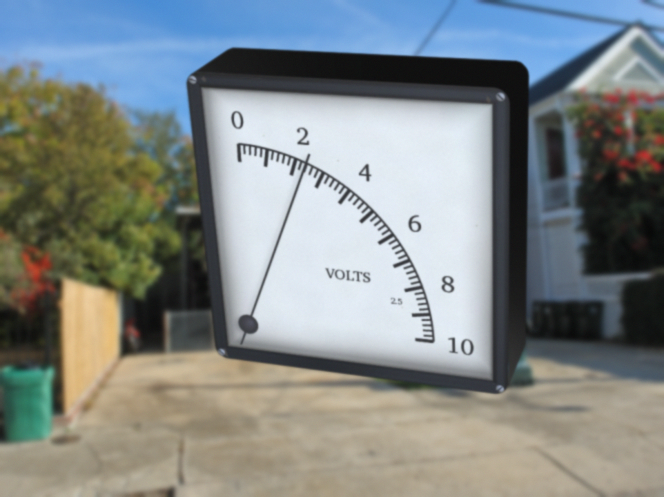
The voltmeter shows 2.4; V
